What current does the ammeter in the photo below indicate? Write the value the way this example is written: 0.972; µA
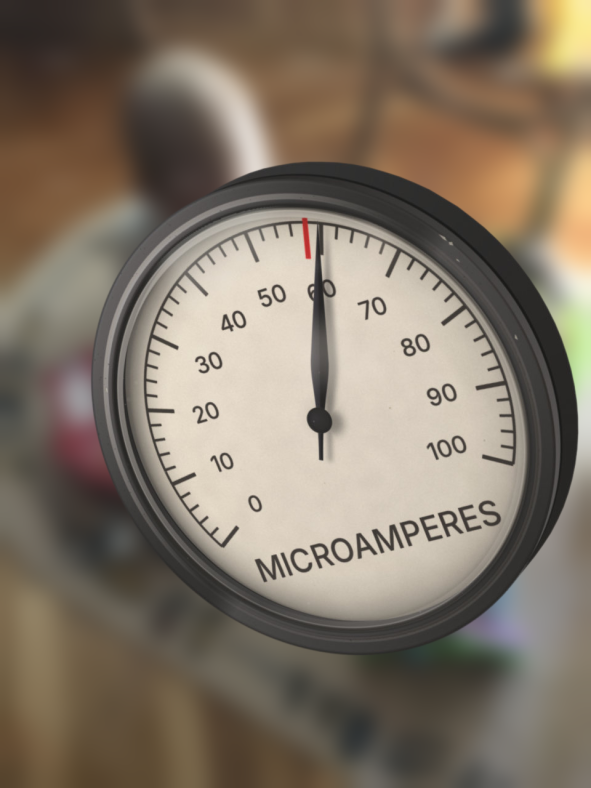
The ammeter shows 60; µA
